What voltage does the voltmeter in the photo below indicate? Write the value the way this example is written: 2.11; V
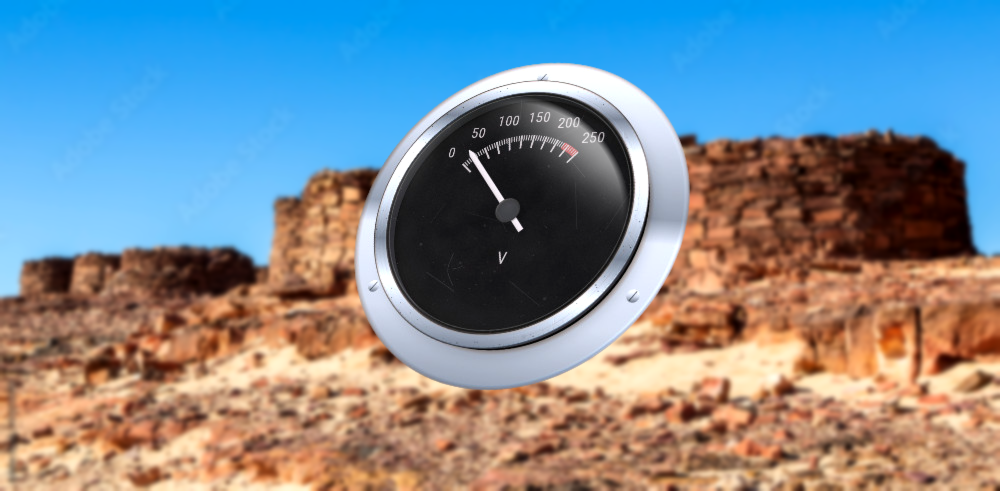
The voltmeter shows 25; V
